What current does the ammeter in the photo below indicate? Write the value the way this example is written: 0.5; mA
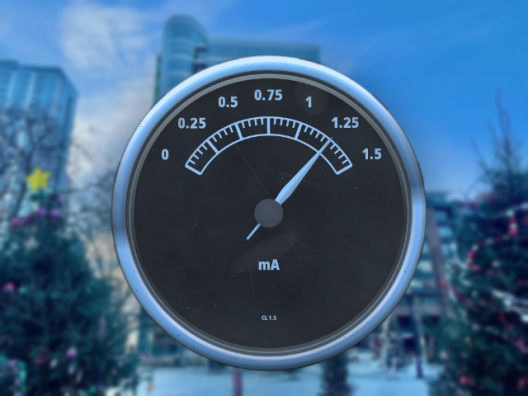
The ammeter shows 1.25; mA
